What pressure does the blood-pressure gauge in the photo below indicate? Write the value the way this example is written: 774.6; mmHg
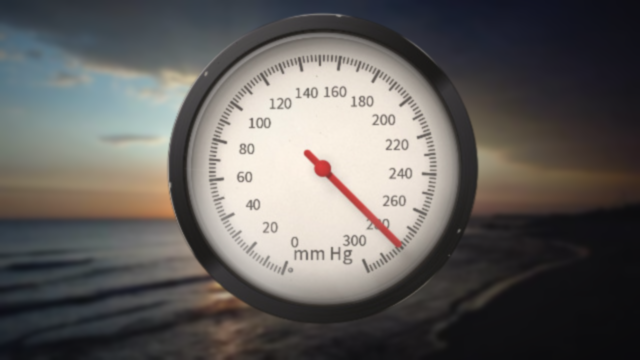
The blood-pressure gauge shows 280; mmHg
